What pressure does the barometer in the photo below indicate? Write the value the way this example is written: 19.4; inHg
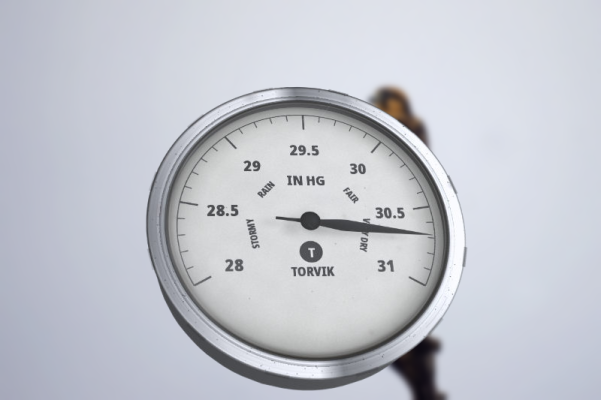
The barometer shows 30.7; inHg
